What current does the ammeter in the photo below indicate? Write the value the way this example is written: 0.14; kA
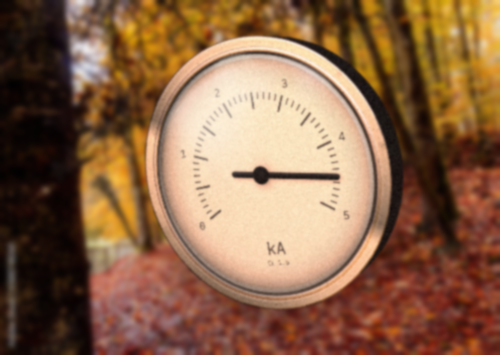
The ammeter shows 4.5; kA
